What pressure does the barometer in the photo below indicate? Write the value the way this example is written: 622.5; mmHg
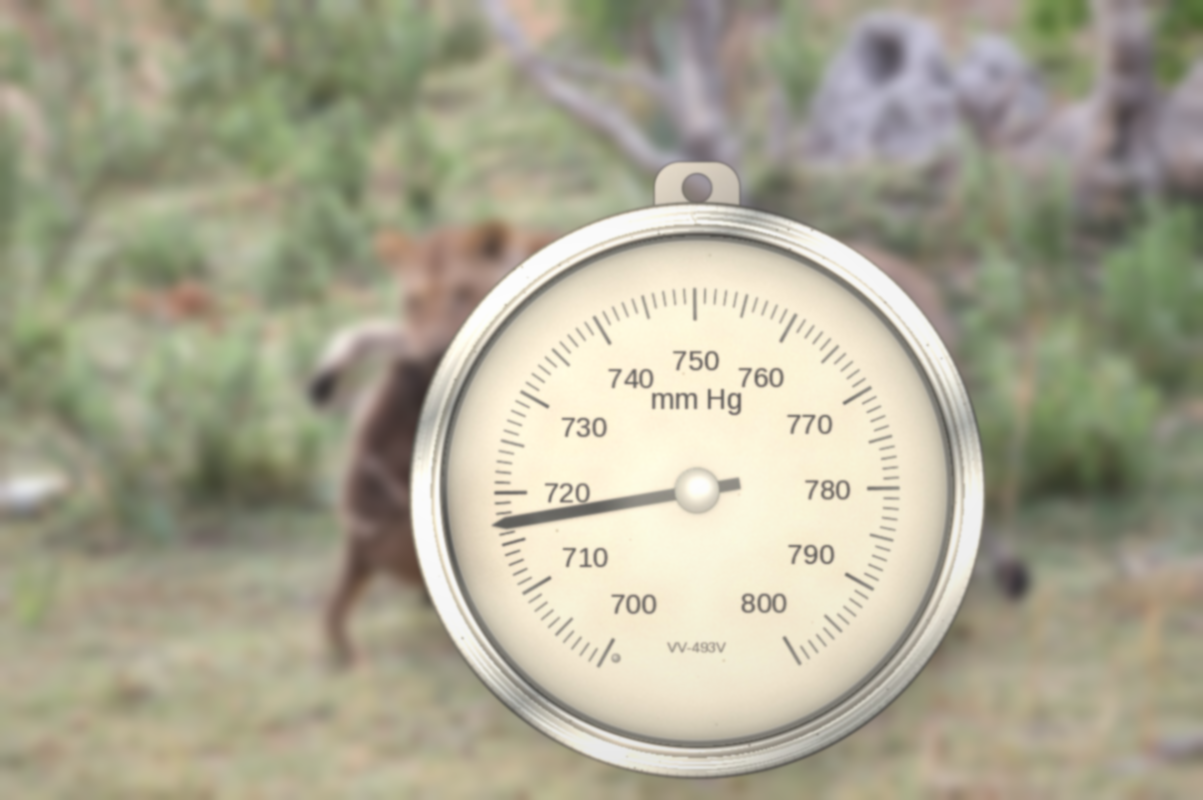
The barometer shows 717; mmHg
